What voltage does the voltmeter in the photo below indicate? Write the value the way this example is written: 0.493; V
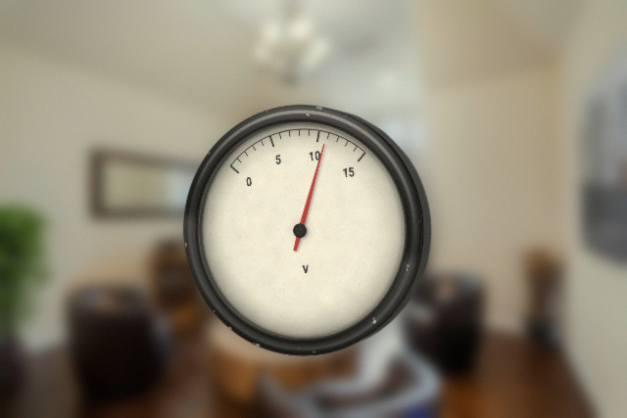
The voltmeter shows 11; V
